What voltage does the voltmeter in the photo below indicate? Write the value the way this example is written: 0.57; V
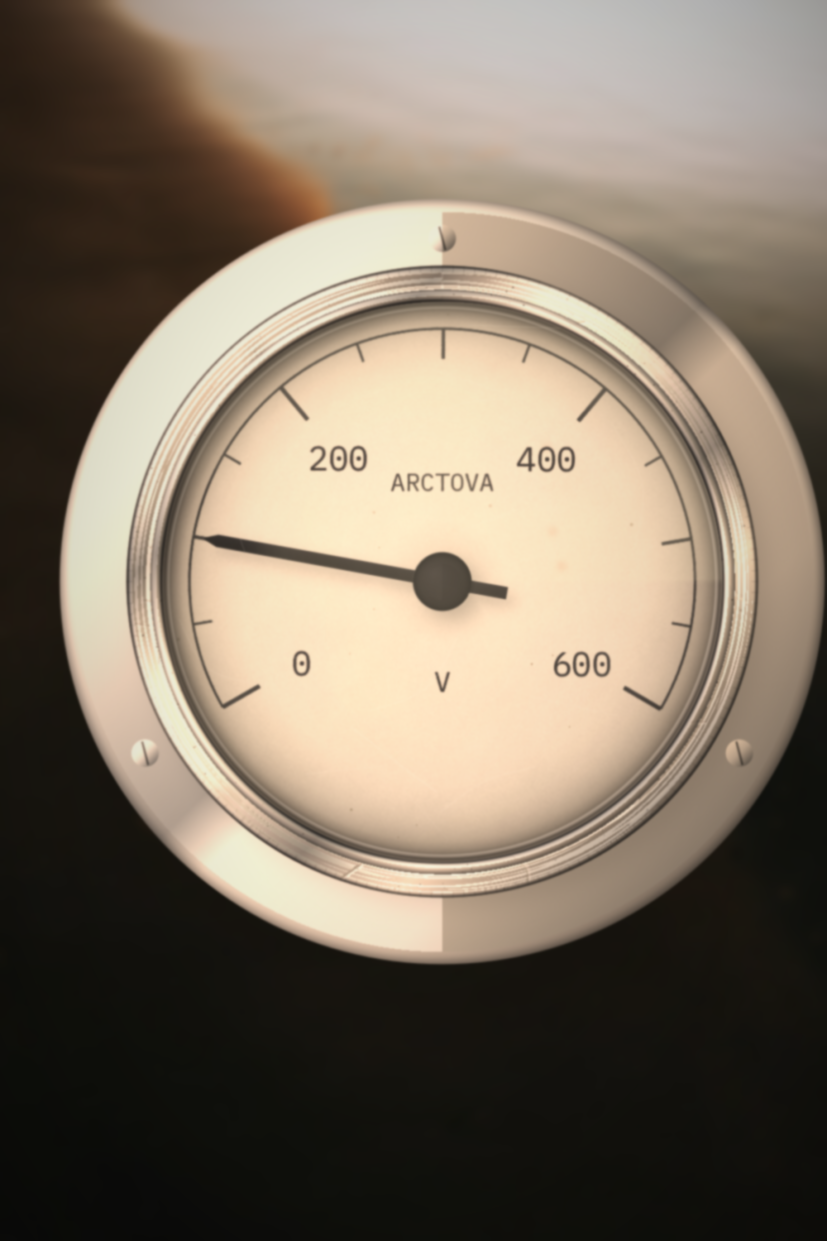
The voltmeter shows 100; V
